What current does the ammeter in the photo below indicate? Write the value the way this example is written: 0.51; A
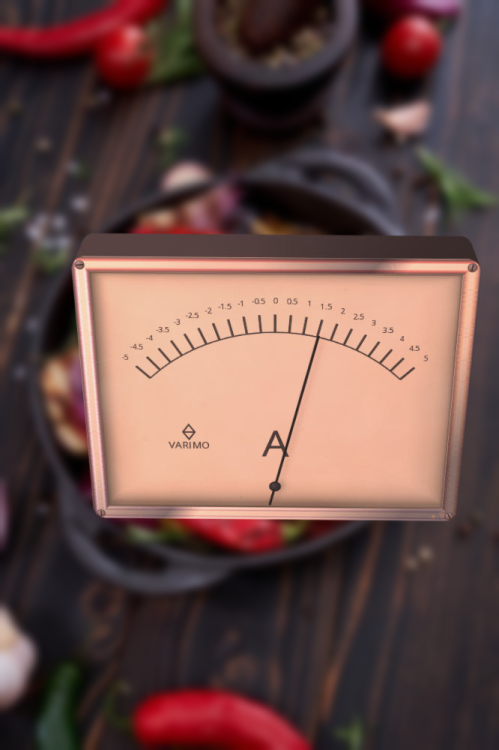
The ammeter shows 1.5; A
